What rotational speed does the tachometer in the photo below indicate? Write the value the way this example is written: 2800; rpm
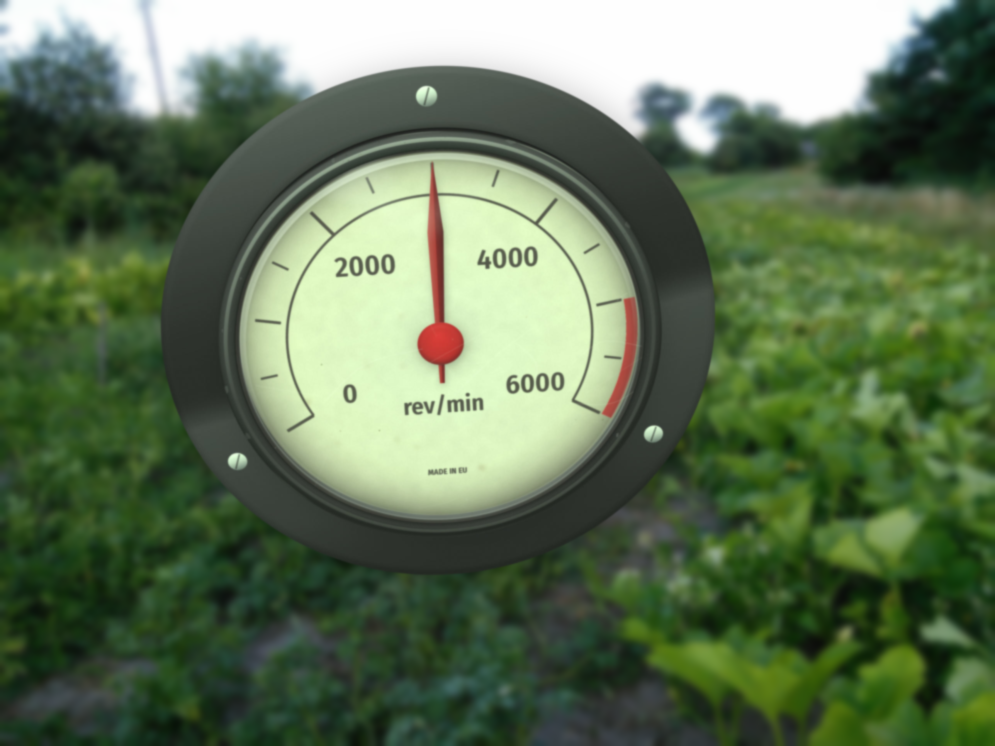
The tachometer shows 3000; rpm
